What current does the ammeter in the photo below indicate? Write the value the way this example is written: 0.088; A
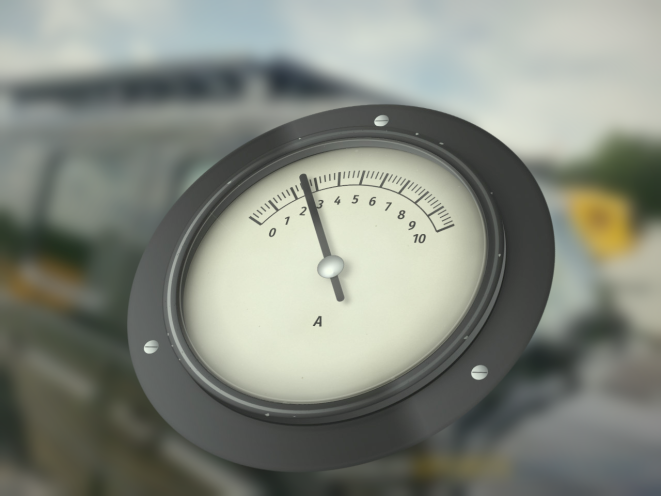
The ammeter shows 2.6; A
